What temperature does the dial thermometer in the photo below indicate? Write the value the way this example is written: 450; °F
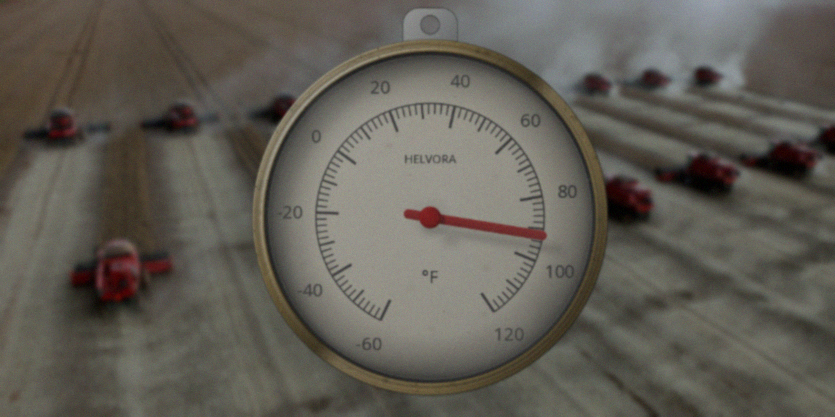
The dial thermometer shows 92; °F
